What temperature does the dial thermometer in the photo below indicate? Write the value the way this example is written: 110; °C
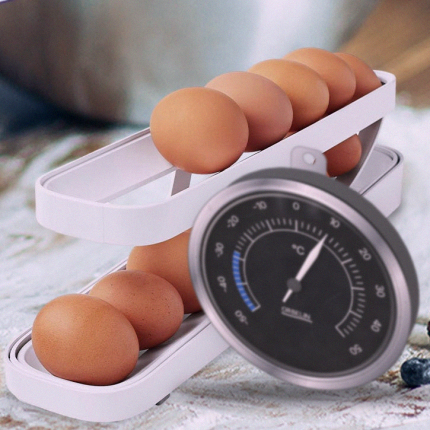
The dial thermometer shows 10; °C
